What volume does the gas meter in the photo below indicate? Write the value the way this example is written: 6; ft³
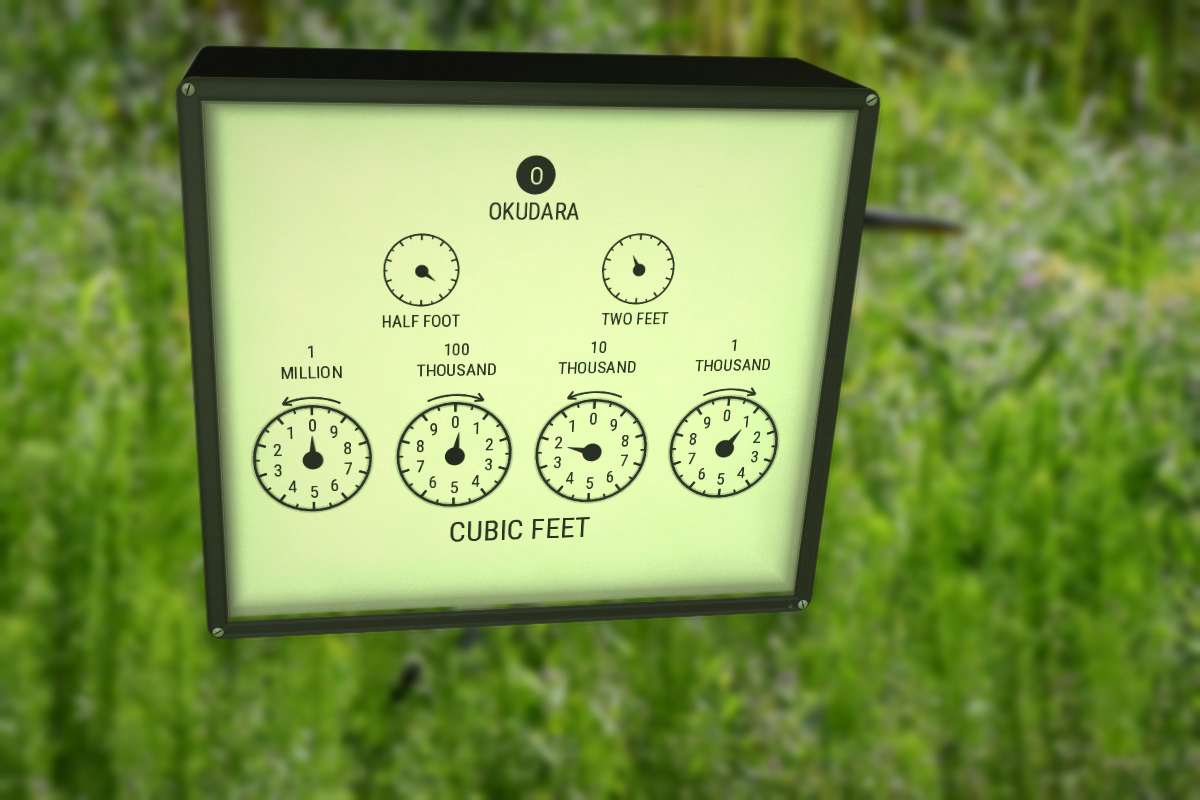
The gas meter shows 2100; ft³
